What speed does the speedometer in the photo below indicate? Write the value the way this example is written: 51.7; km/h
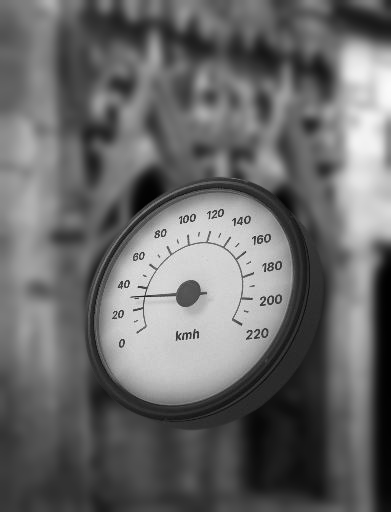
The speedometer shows 30; km/h
